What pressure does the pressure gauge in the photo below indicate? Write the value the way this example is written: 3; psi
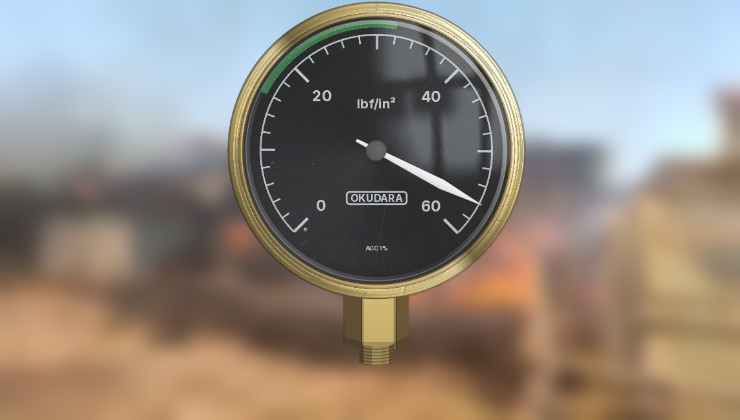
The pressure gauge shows 56; psi
